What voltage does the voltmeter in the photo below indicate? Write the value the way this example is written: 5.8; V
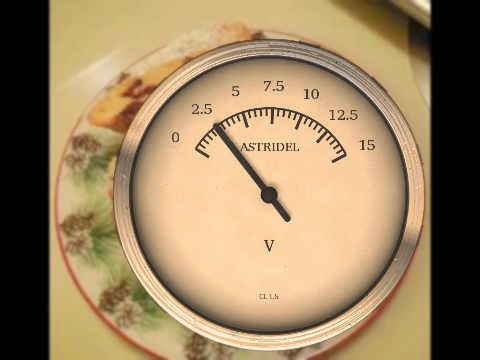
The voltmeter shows 2.5; V
